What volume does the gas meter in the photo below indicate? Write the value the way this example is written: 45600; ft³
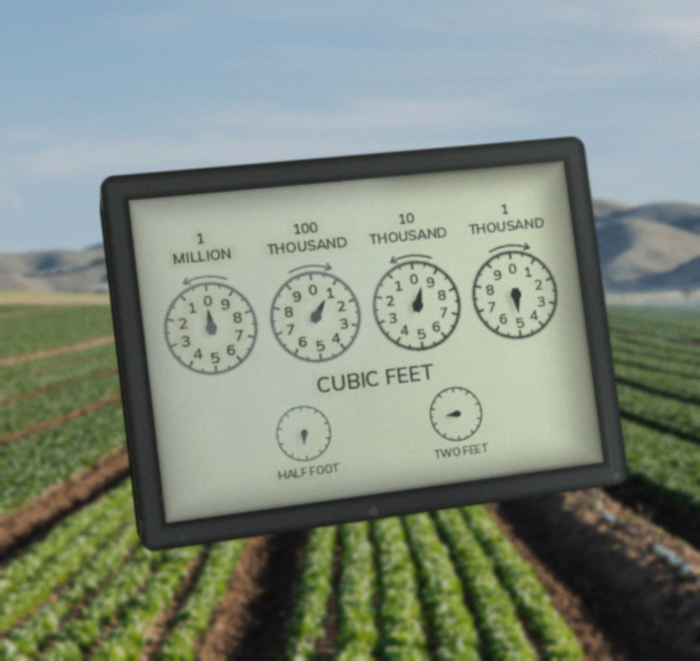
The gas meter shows 9500; ft³
